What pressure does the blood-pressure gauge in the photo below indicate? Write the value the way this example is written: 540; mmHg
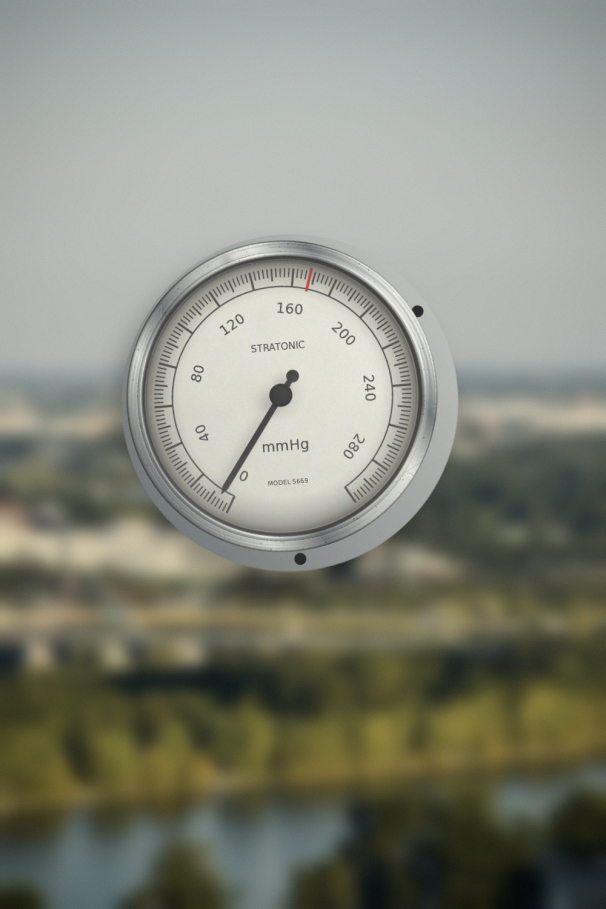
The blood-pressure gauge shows 6; mmHg
